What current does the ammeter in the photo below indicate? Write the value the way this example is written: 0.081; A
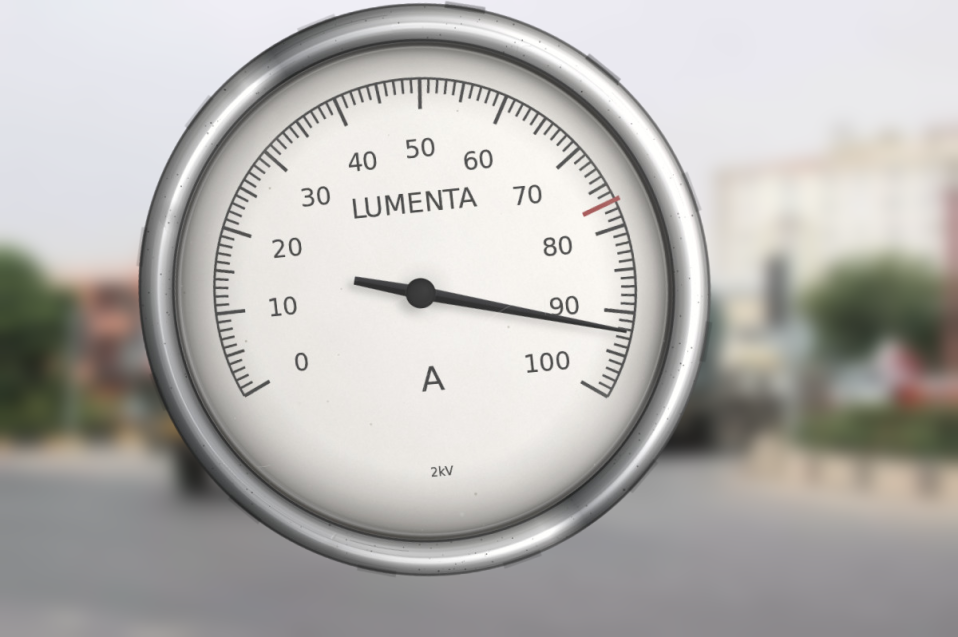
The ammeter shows 92; A
